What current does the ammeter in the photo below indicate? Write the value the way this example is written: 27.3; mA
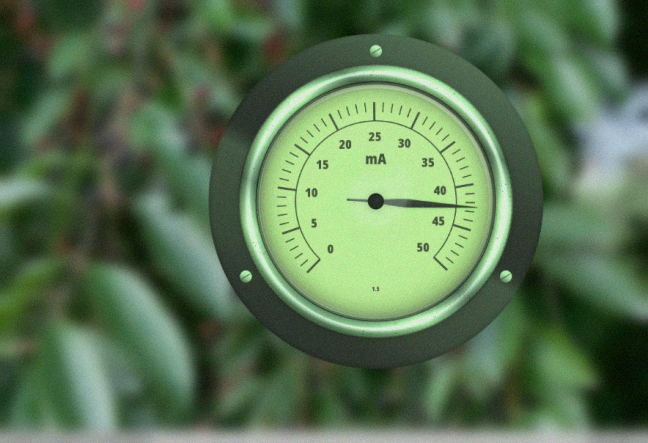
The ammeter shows 42.5; mA
